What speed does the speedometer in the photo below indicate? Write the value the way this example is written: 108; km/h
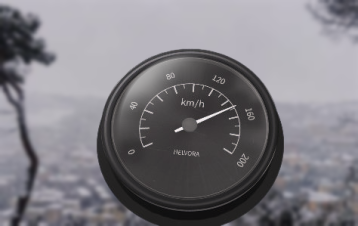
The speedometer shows 150; km/h
